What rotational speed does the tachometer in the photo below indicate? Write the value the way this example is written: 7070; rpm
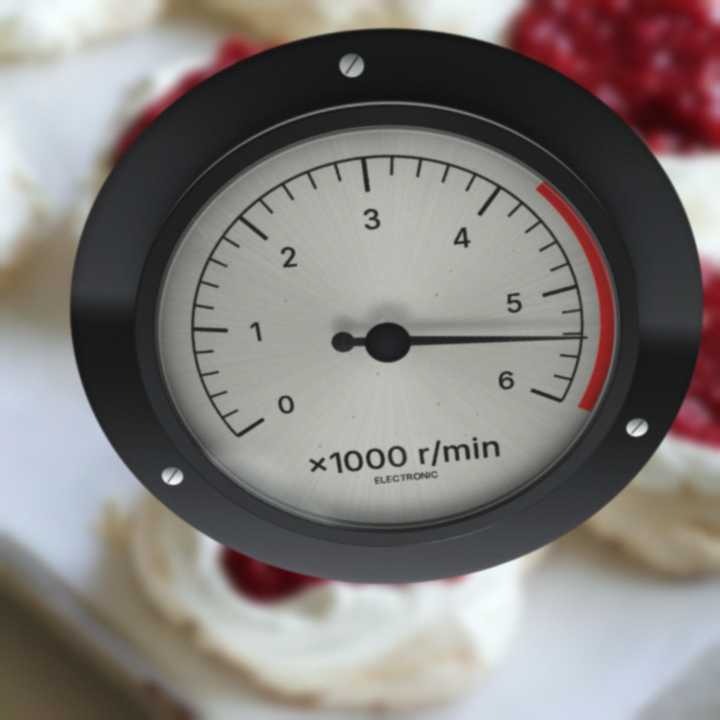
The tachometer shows 5400; rpm
